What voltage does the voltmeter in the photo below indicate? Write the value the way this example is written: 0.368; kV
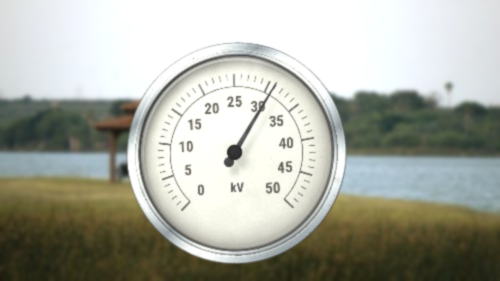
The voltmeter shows 31; kV
